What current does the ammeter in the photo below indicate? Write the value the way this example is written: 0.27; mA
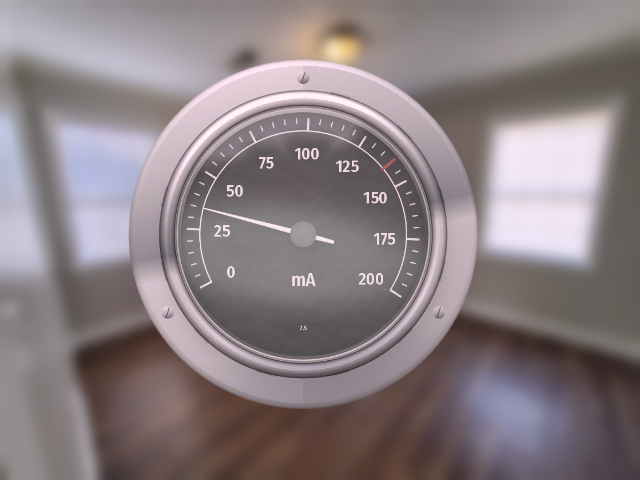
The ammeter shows 35; mA
